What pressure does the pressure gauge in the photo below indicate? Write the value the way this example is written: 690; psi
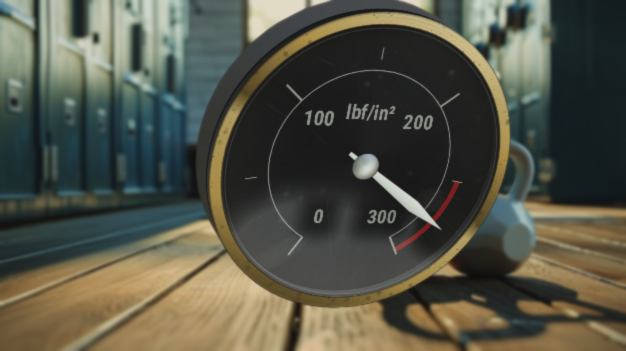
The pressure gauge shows 275; psi
